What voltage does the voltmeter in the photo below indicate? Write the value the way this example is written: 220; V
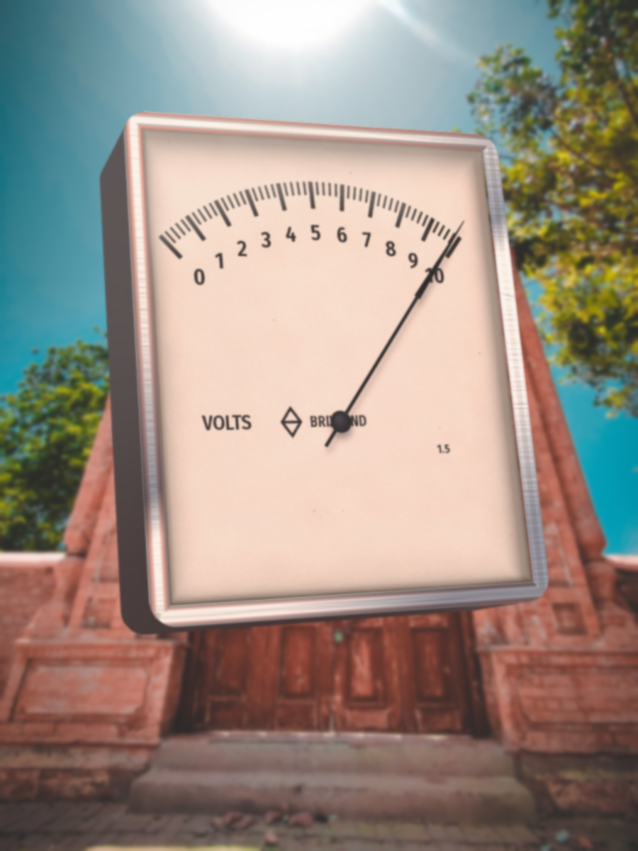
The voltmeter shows 9.8; V
